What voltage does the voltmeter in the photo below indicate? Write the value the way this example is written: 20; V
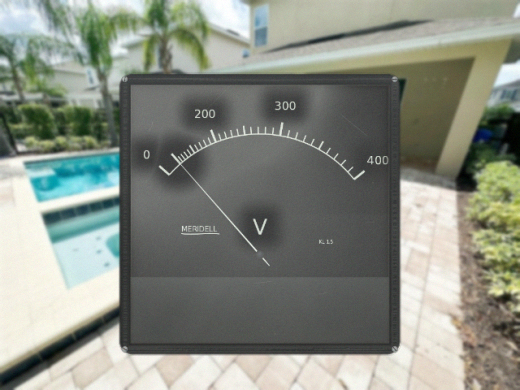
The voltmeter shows 100; V
